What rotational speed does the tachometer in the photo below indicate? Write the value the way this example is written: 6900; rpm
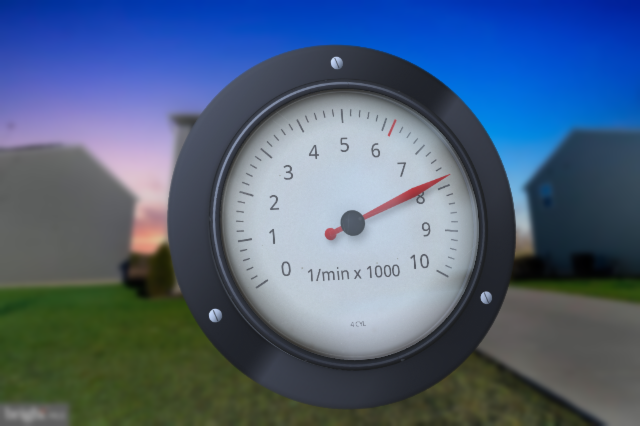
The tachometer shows 7800; rpm
